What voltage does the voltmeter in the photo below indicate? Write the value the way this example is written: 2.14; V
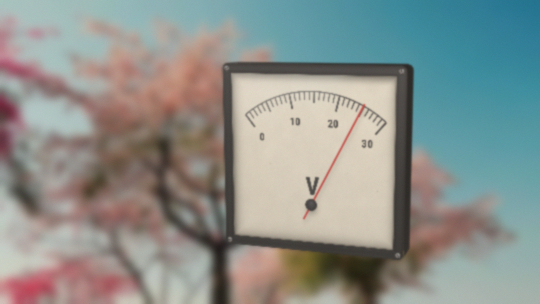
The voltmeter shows 25; V
